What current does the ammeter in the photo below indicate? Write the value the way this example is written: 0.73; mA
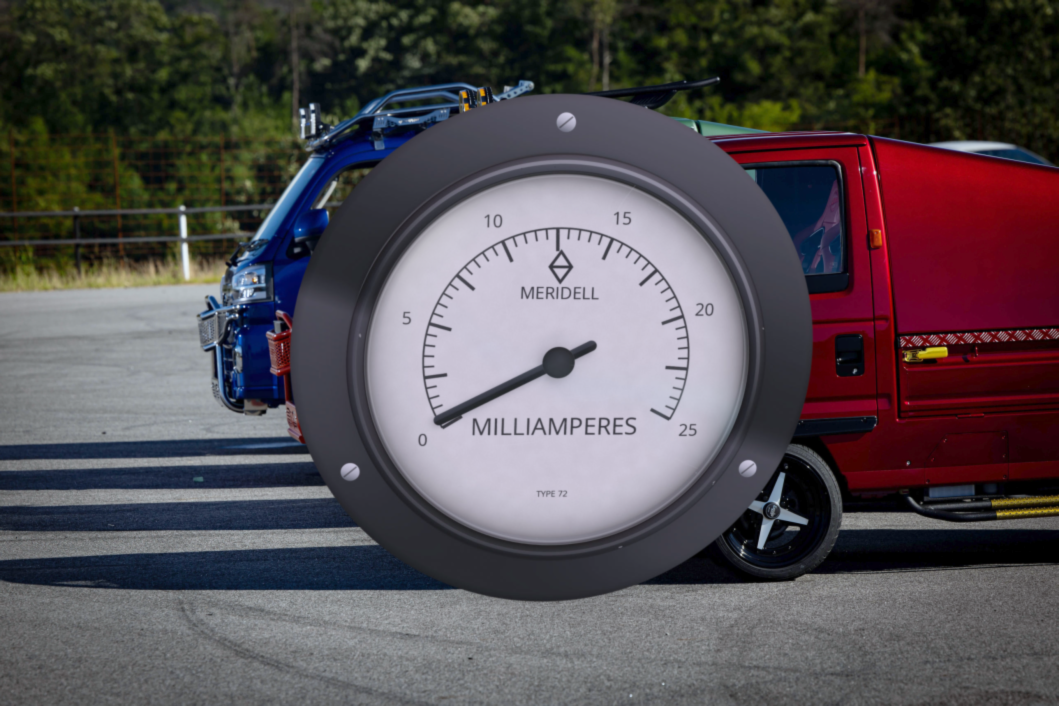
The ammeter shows 0.5; mA
